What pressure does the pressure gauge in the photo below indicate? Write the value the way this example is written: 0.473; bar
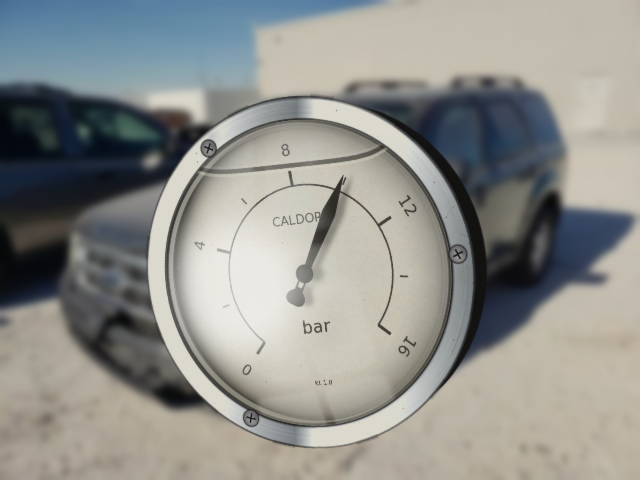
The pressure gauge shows 10; bar
